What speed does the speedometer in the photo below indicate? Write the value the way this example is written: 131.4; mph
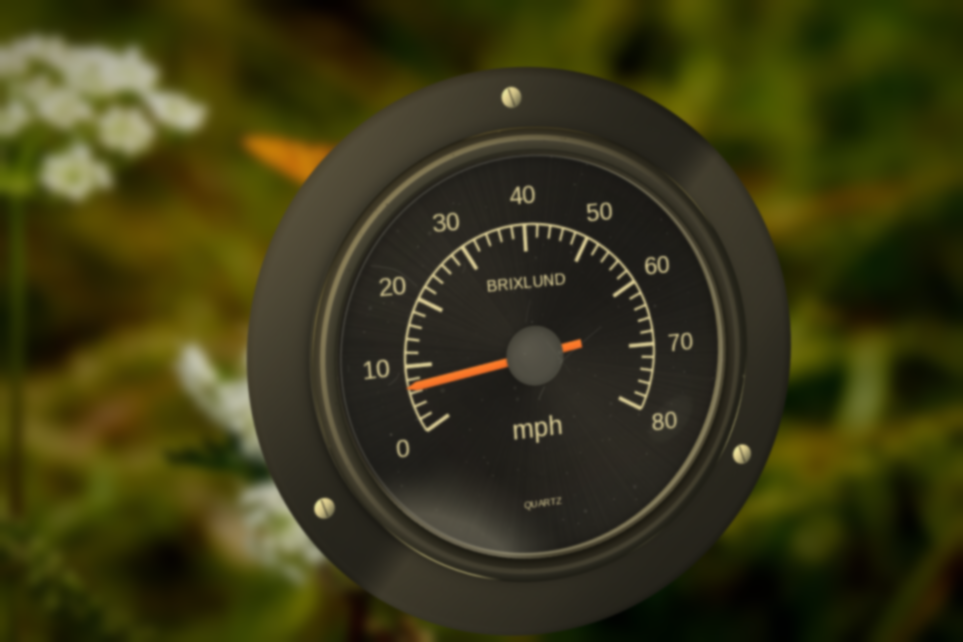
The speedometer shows 7; mph
